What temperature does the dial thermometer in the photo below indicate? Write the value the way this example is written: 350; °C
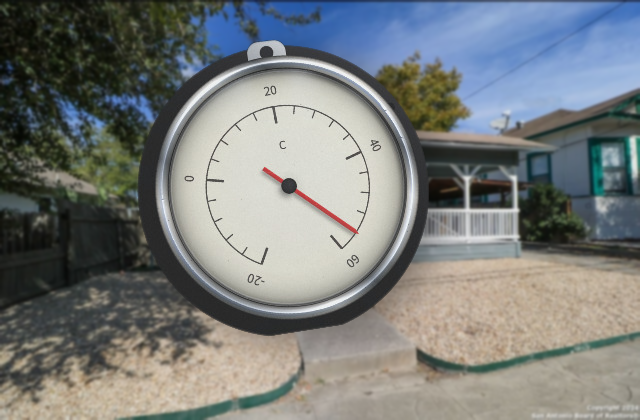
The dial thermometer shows 56; °C
